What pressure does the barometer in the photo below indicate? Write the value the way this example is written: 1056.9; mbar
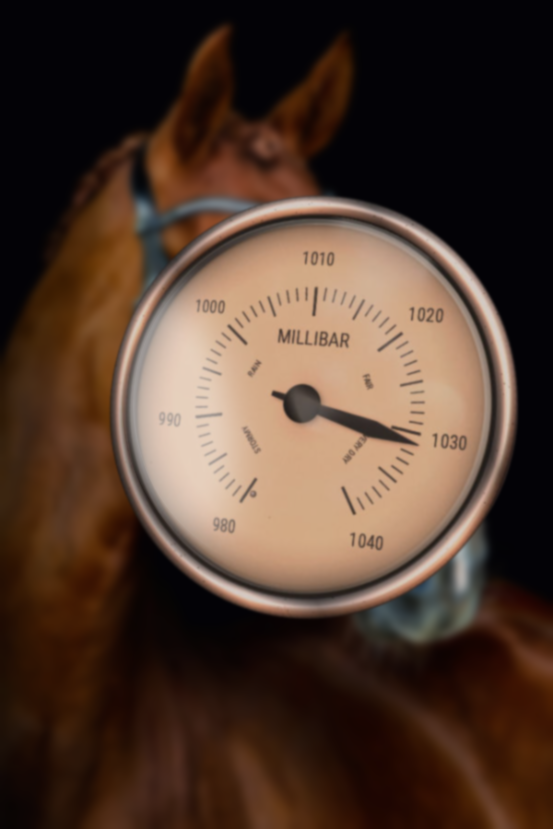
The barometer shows 1031; mbar
